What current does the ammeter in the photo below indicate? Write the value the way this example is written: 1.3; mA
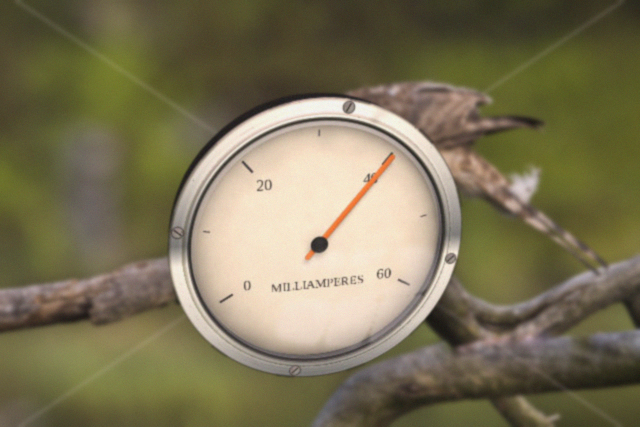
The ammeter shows 40; mA
